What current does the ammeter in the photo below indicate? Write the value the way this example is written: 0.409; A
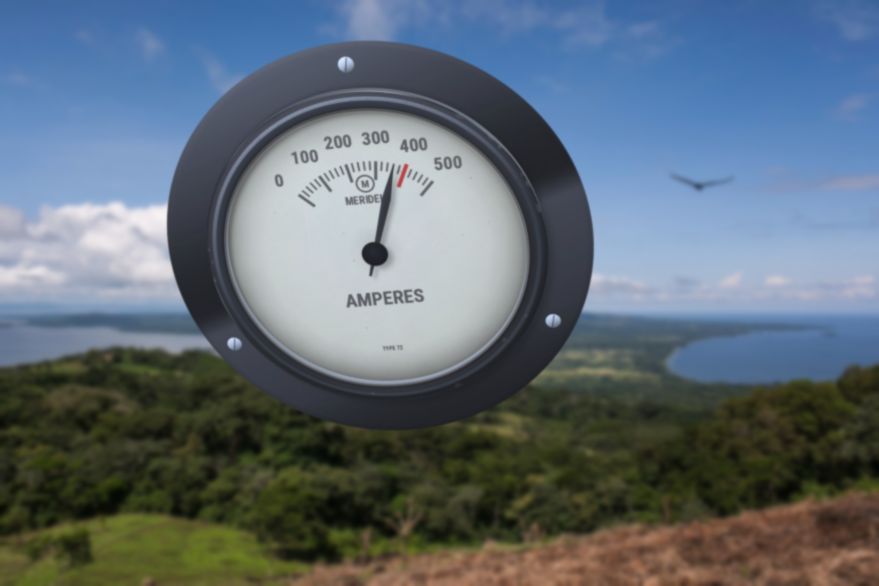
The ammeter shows 360; A
